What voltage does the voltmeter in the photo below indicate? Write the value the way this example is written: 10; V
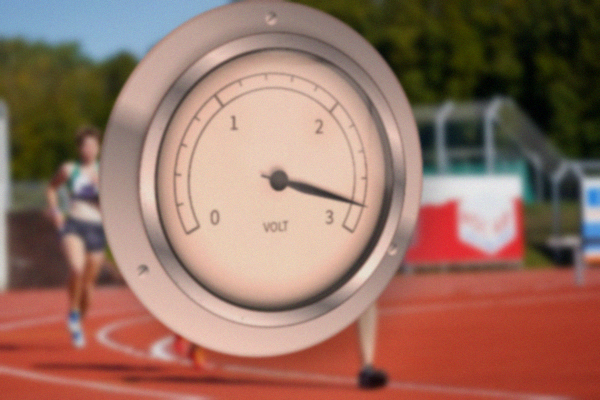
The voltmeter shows 2.8; V
